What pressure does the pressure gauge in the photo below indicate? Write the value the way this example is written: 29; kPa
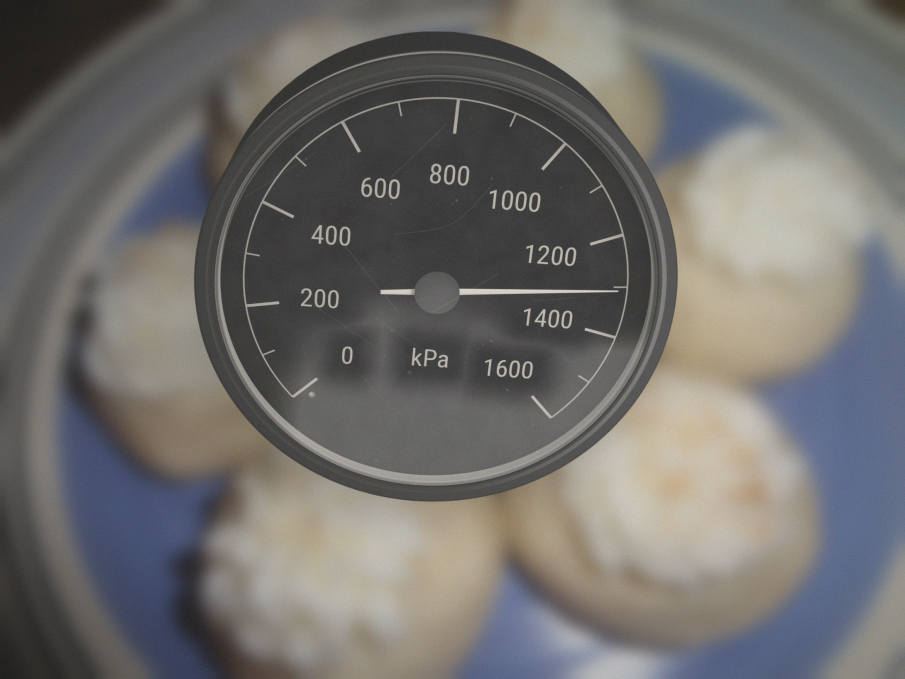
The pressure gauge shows 1300; kPa
